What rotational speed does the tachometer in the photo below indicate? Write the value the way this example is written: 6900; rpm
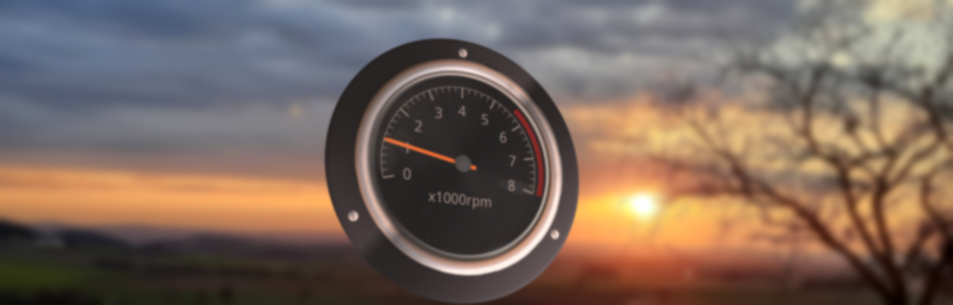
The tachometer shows 1000; rpm
